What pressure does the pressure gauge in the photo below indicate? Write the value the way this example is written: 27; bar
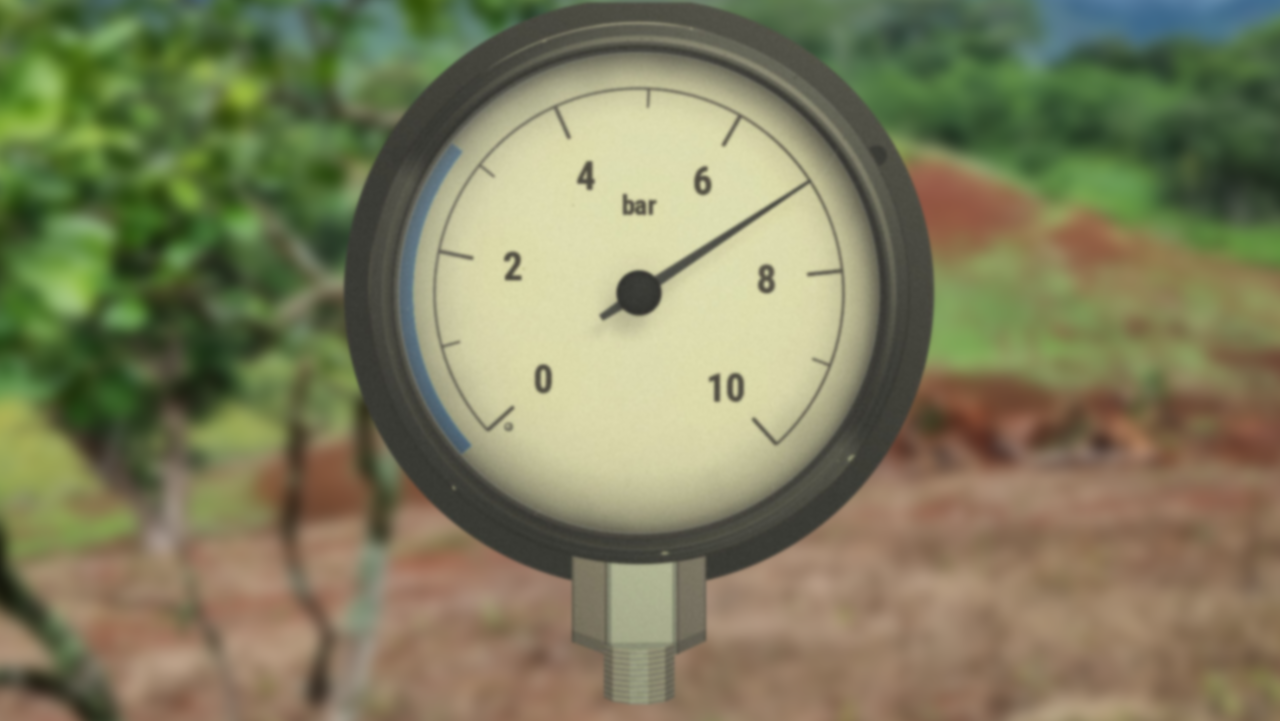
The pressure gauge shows 7; bar
